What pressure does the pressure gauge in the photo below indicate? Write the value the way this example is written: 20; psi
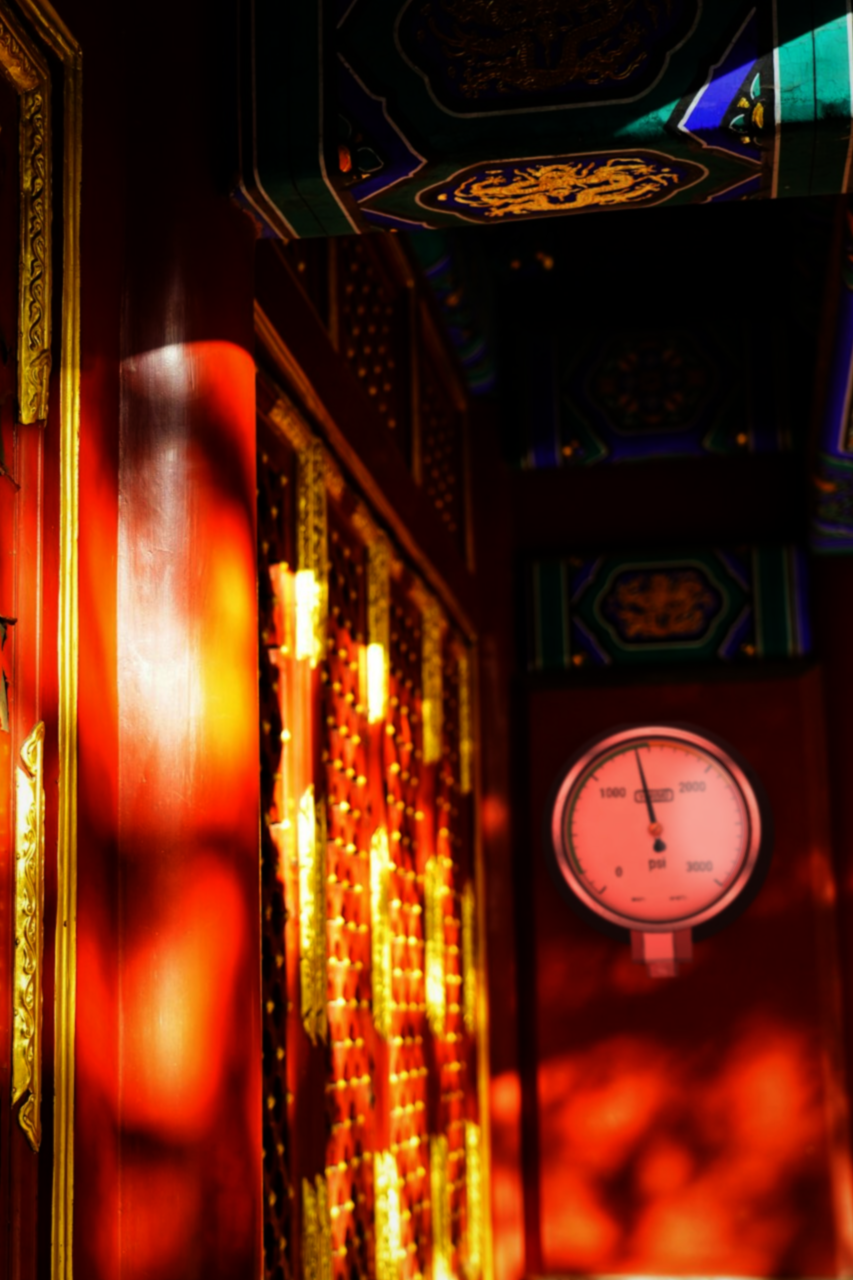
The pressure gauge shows 1400; psi
